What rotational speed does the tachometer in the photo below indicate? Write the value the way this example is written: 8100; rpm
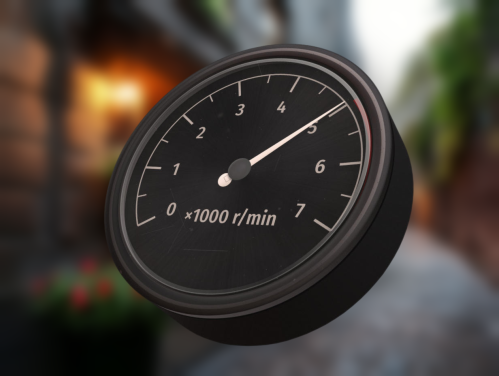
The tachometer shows 5000; rpm
